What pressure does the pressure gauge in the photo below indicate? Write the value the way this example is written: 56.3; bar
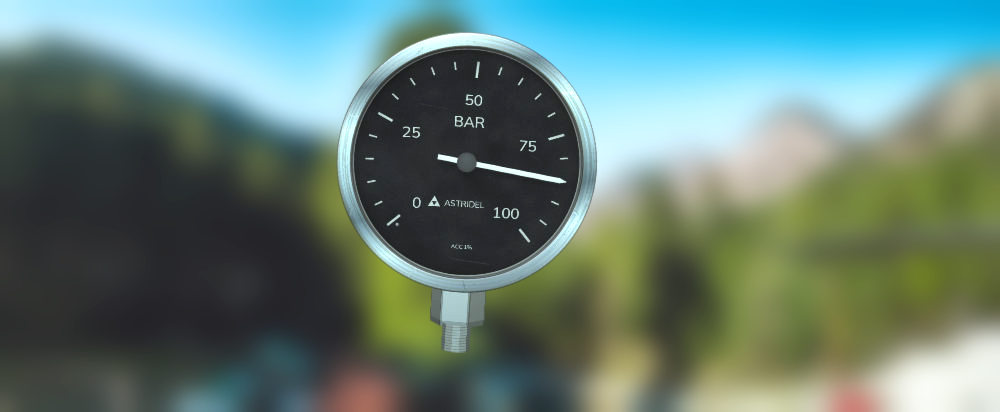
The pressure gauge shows 85; bar
